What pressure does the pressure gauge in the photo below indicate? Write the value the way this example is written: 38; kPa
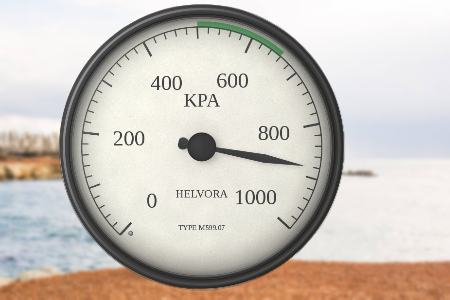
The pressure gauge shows 880; kPa
